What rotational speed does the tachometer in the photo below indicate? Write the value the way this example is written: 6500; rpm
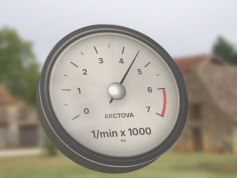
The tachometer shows 4500; rpm
